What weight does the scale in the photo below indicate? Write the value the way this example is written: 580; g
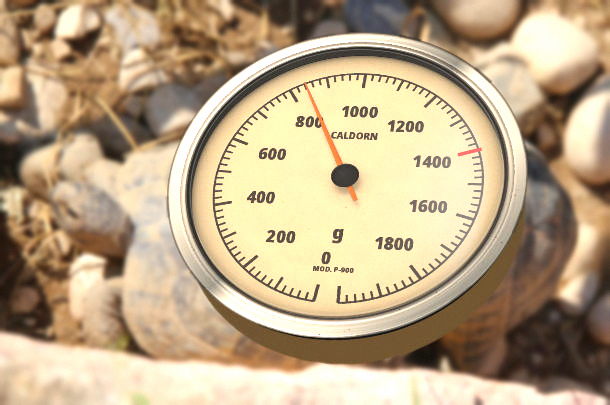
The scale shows 840; g
